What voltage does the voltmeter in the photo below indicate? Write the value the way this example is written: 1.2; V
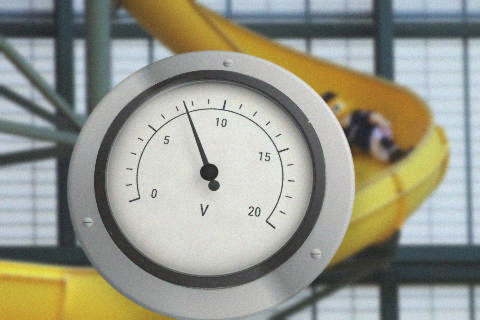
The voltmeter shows 7.5; V
